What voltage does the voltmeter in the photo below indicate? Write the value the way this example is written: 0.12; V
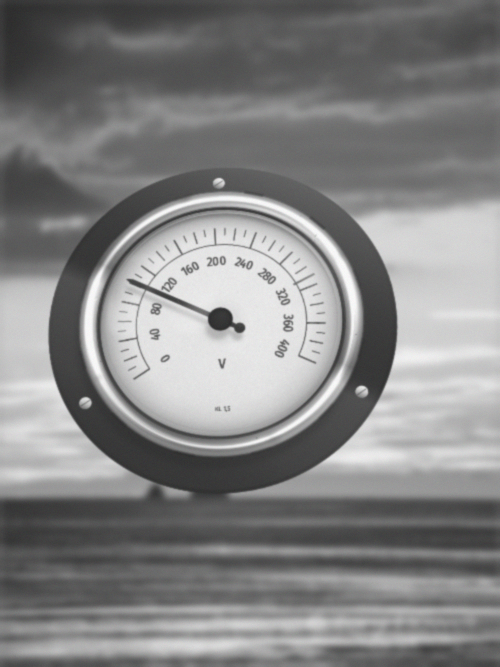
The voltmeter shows 100; V
